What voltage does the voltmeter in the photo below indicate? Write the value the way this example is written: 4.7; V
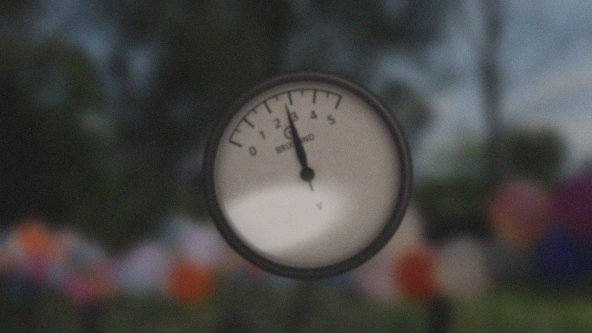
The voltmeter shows 2.75; V
